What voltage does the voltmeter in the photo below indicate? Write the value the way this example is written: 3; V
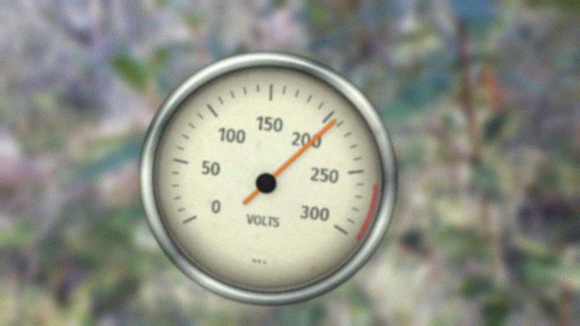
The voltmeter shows 205; V
